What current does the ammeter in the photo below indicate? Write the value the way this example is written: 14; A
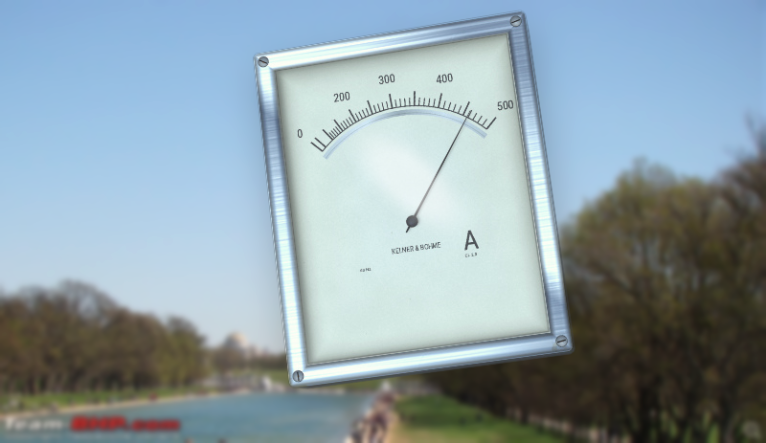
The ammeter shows 460; A
